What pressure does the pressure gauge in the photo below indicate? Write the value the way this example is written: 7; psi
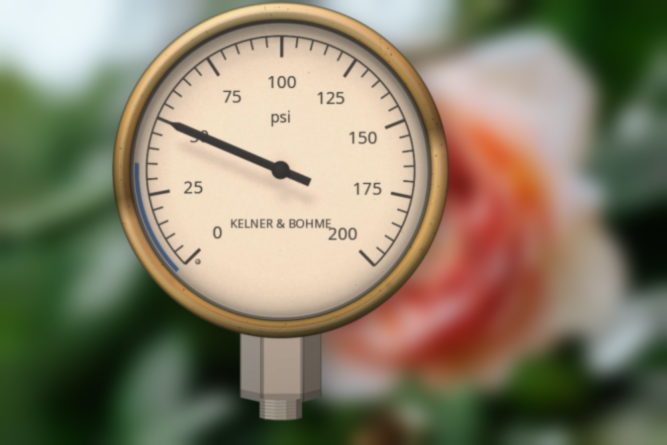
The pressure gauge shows 50; psi
